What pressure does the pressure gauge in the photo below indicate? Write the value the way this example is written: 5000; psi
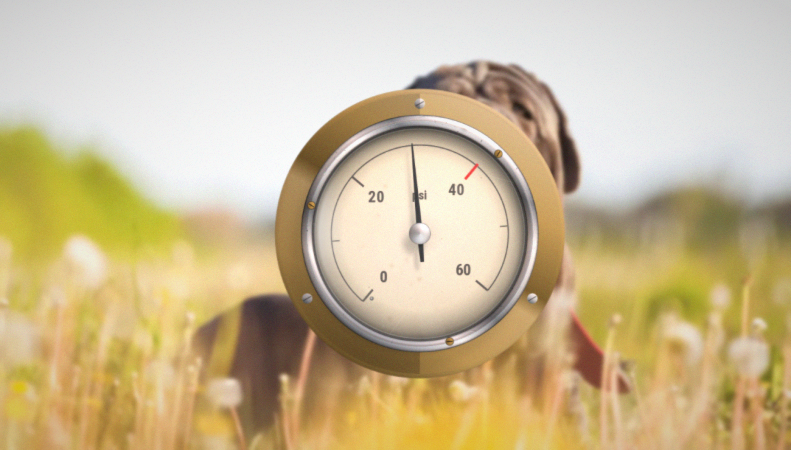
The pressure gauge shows 30; psi
